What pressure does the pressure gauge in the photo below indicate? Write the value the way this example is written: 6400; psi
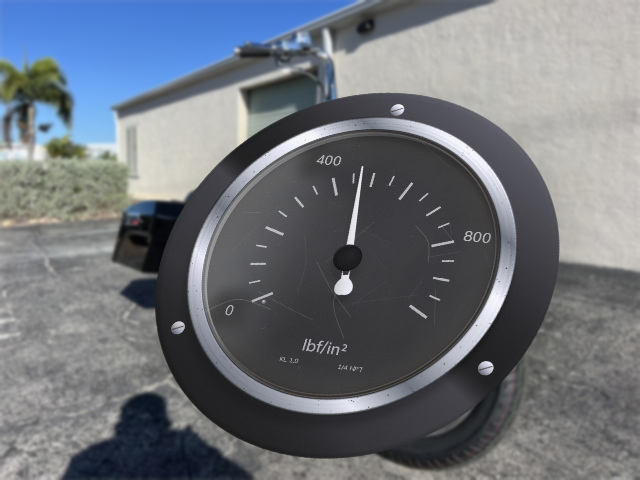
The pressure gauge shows 475; psi
